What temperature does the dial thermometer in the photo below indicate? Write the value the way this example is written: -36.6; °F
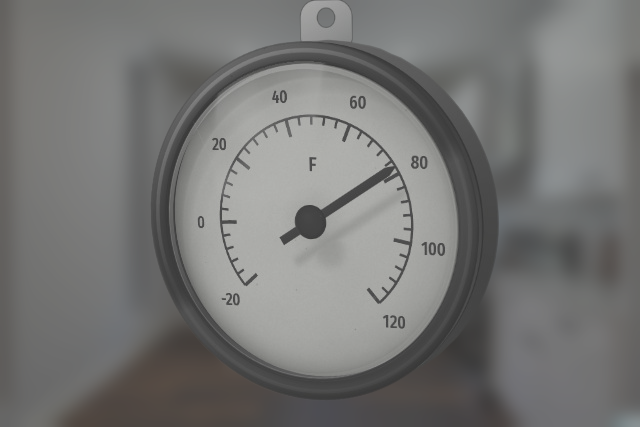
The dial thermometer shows 78; °F
